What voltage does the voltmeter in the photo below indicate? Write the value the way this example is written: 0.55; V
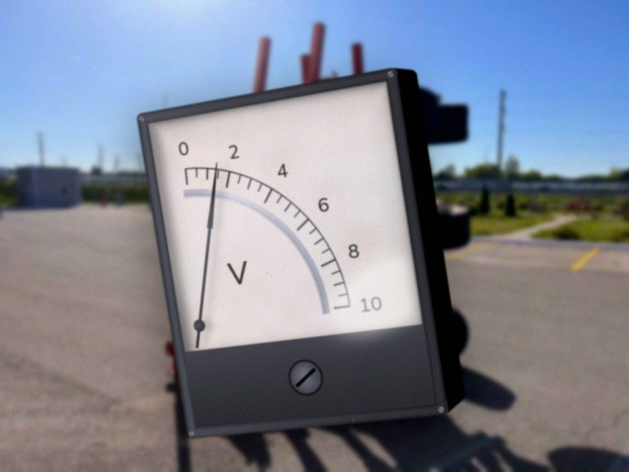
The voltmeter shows 1.5; V
